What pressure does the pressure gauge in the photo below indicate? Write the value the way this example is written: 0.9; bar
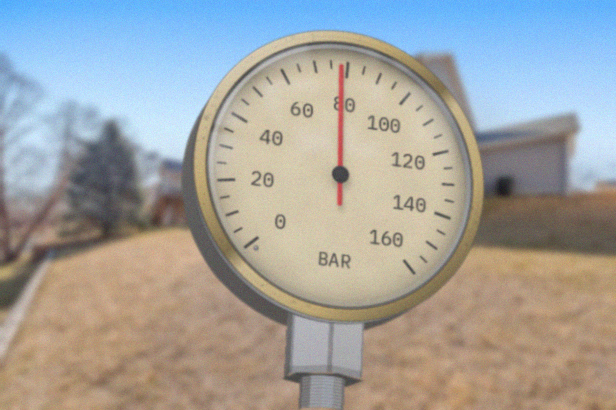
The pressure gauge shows 77.5; bar
